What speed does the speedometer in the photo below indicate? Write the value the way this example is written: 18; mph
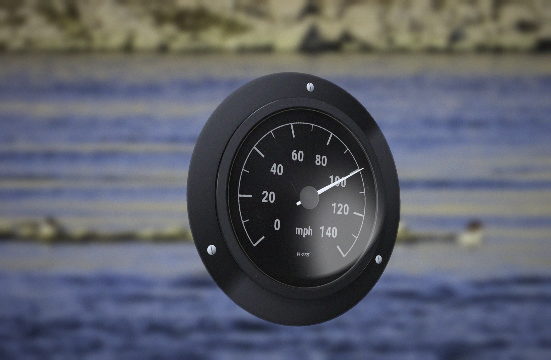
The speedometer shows 100; mph
